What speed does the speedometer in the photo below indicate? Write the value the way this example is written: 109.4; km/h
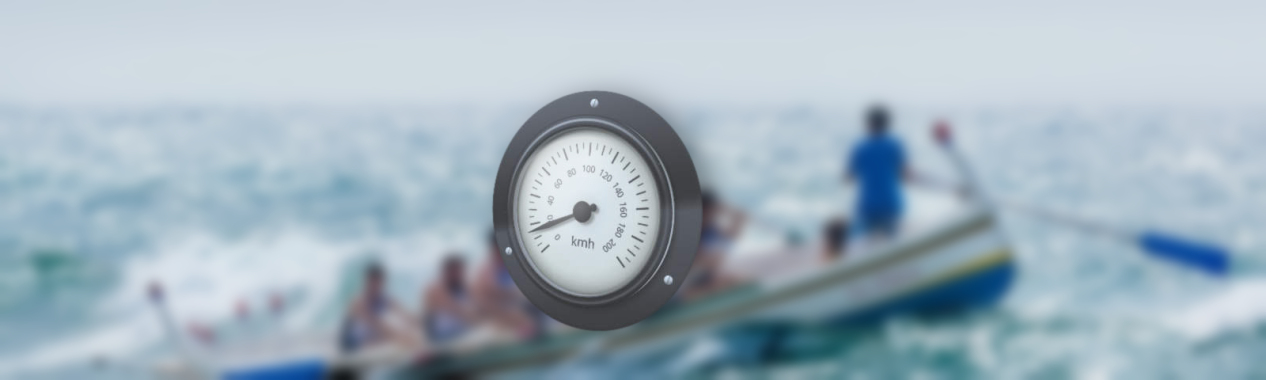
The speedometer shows 15; km/h
